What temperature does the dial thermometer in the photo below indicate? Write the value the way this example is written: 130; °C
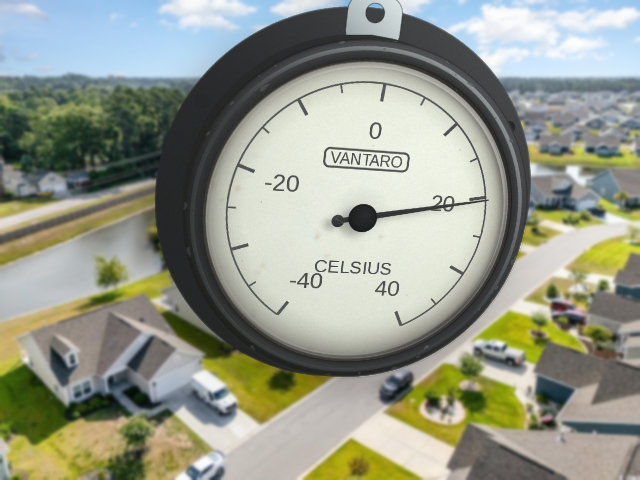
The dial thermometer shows 20; °C
